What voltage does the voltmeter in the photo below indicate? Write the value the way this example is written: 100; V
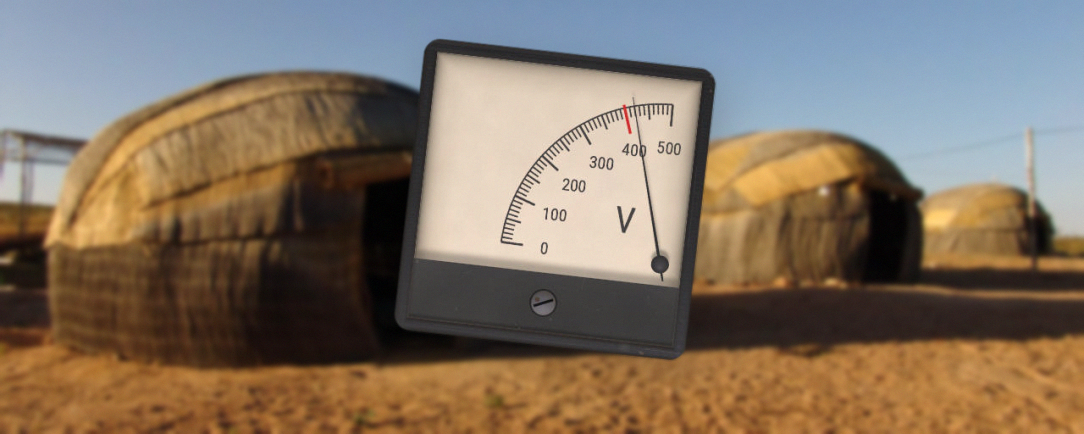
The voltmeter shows 420; V
